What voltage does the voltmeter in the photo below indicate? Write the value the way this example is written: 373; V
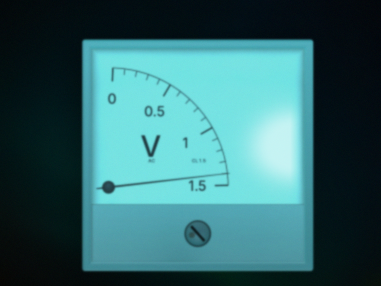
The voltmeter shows 1.4; V
